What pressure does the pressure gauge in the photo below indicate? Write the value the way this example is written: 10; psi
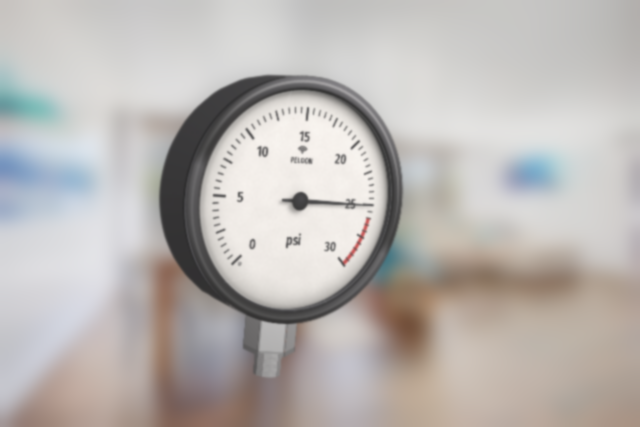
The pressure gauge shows 25; psi
